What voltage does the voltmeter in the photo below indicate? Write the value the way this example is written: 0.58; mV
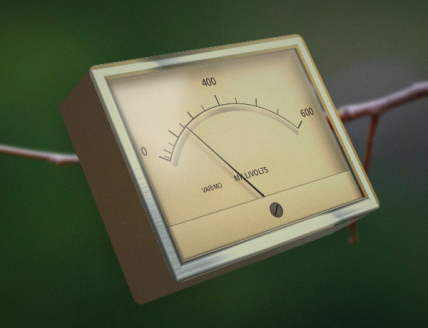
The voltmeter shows 250; mV
